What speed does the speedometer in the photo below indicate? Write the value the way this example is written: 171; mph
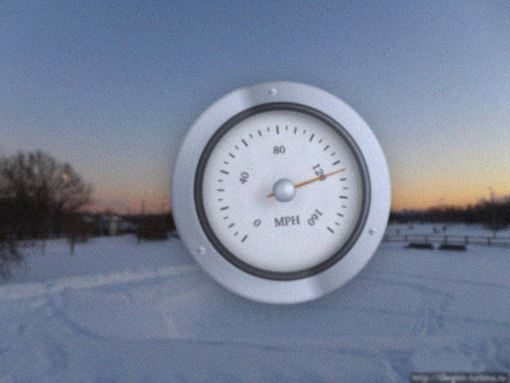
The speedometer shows 125; mph
